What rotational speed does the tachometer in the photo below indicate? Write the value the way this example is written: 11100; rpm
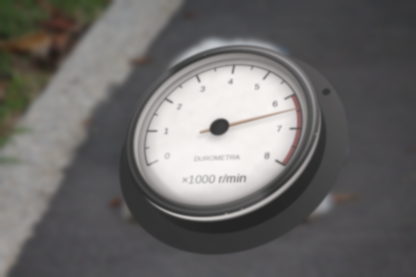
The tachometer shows 6500; rpm
